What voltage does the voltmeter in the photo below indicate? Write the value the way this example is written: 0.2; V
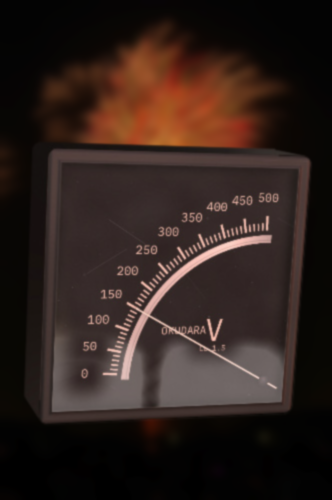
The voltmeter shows 150; V
